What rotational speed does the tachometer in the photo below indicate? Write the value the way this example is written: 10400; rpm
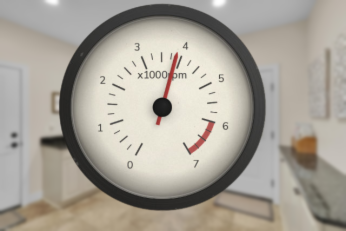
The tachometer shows 3875; rpm
